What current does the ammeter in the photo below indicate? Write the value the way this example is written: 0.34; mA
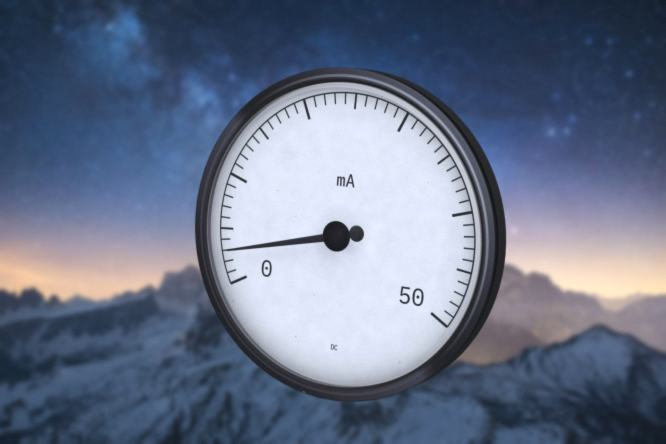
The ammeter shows 3; mA
